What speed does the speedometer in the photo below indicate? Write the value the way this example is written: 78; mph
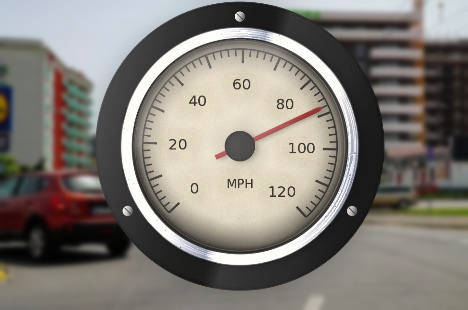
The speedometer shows 88; mph
